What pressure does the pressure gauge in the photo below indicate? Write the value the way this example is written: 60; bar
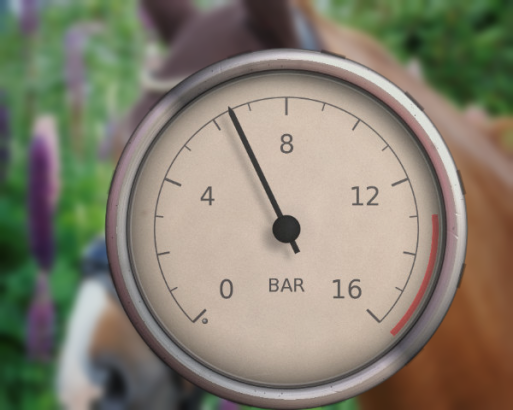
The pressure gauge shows 6.5; bar
